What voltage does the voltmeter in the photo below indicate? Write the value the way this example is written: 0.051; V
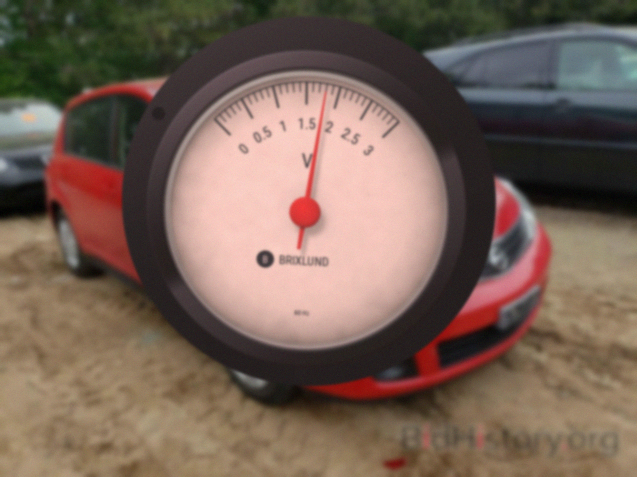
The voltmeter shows 1.8; V
